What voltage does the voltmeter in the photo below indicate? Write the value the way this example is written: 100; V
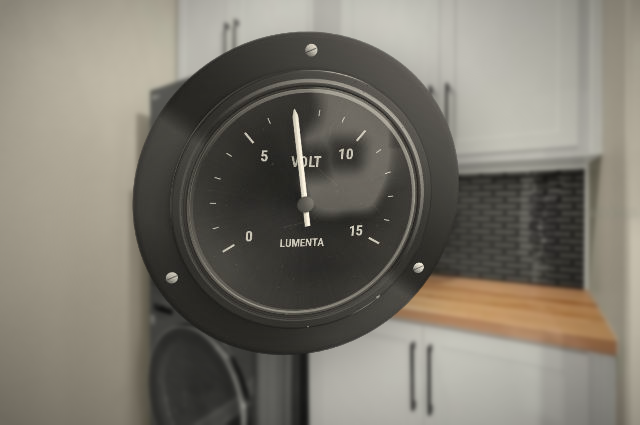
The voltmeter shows 7; V
